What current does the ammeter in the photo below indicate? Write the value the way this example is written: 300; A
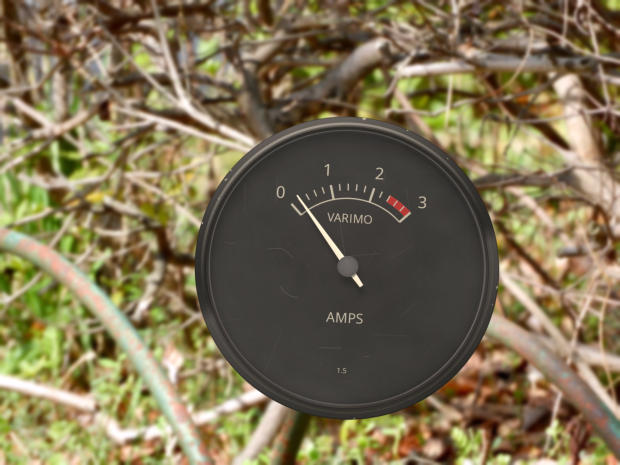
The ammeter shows 0.2; A
